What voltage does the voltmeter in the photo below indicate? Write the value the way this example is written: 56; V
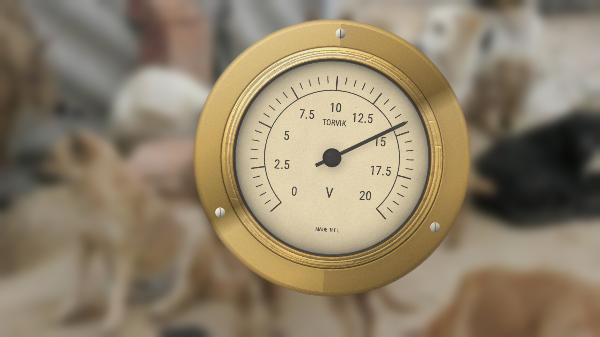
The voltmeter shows 14.5; V
